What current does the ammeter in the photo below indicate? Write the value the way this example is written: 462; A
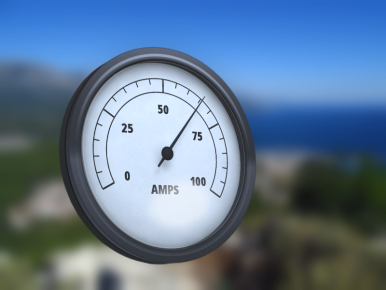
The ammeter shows 65; A
